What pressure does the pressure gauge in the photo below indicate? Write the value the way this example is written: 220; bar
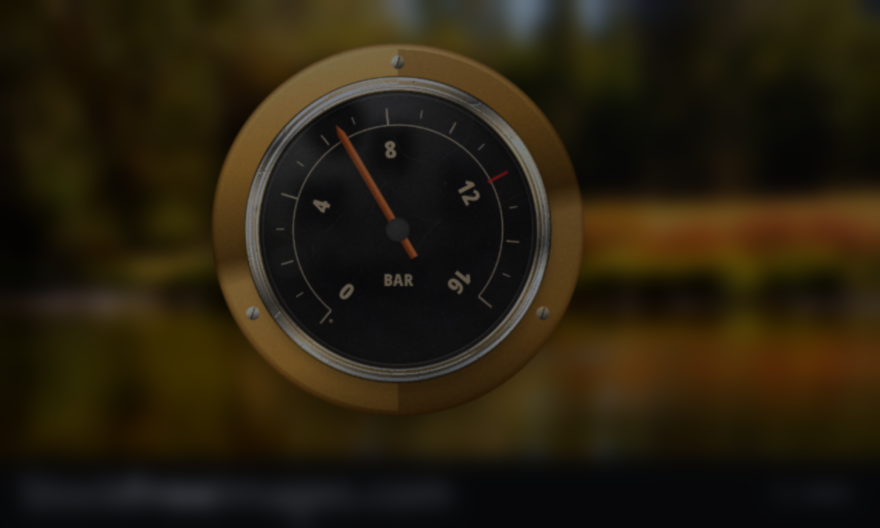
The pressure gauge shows 6.5; bar
